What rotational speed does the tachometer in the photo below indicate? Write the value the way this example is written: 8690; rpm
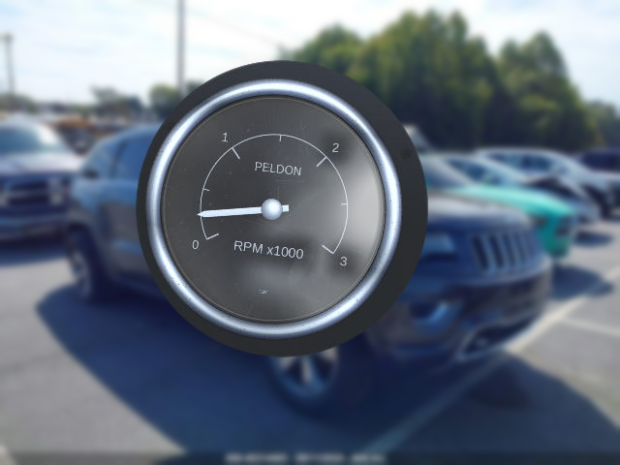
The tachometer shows 250; rpm
